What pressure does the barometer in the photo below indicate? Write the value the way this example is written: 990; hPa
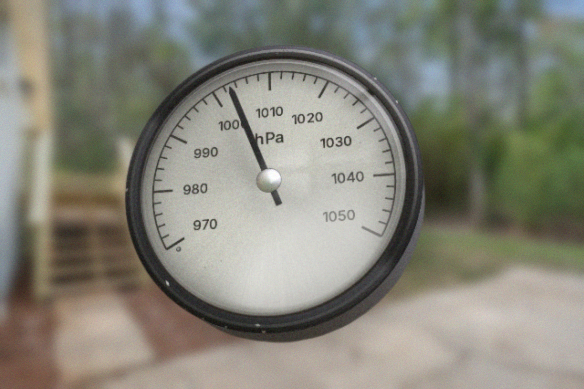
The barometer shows 1003; hPa
